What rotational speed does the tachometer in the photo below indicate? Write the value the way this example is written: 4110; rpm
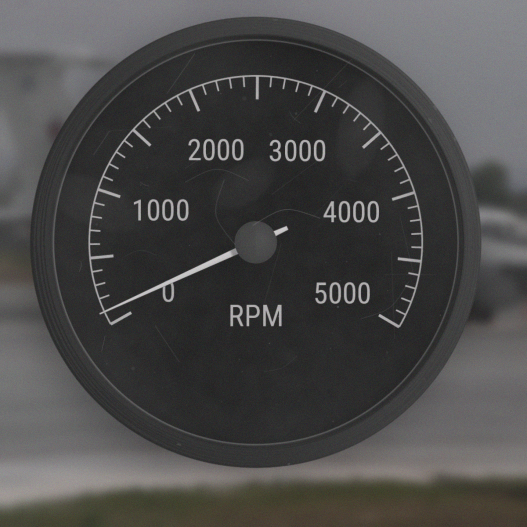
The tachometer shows 100; rpm
